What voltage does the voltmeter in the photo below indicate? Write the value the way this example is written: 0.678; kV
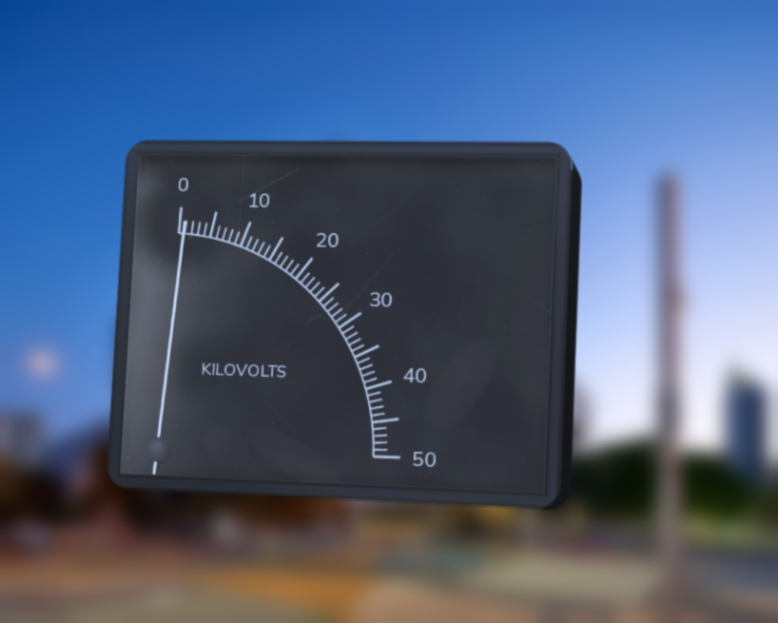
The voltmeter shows 1; kV
